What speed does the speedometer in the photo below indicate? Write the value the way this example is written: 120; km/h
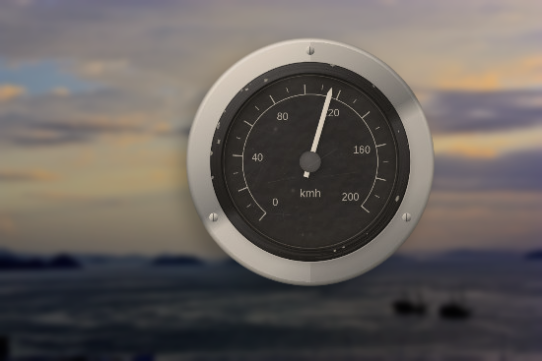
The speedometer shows 115; km/h
